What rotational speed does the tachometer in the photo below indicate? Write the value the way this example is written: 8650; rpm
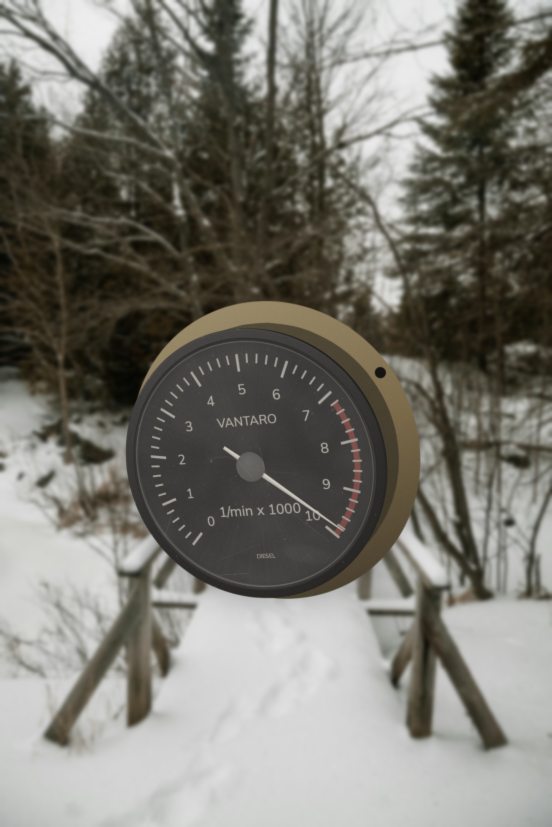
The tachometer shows 9800; rpm
